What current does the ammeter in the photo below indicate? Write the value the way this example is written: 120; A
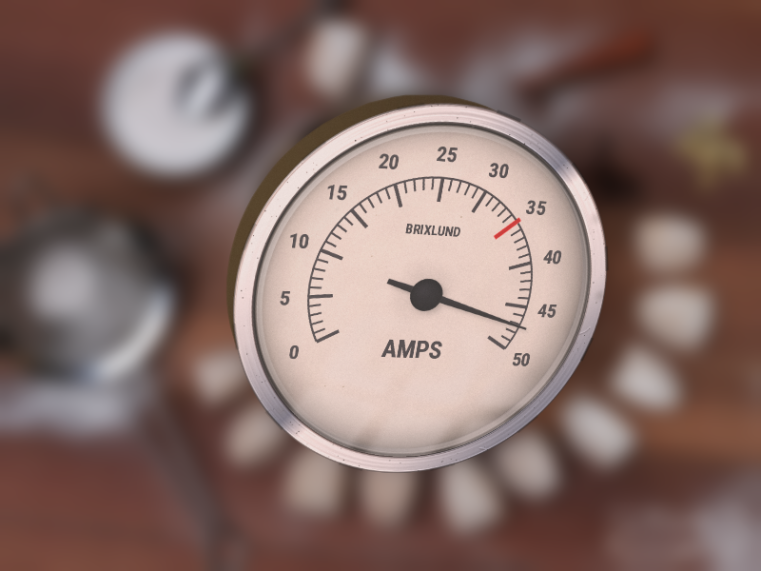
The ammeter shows 47; A
